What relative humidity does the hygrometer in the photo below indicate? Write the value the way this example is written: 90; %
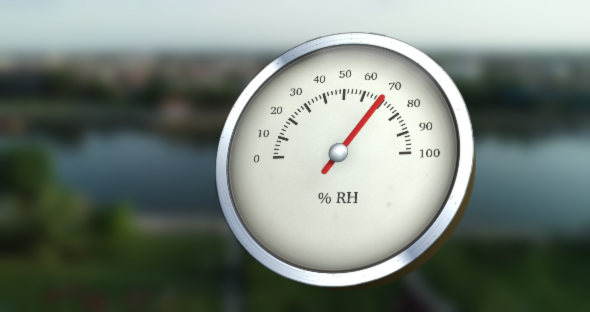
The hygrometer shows 70; %
